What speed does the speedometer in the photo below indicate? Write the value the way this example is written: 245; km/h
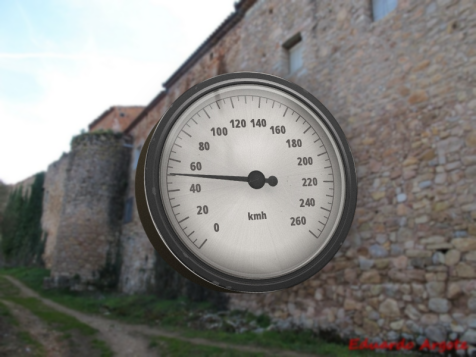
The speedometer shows 50; km/h
